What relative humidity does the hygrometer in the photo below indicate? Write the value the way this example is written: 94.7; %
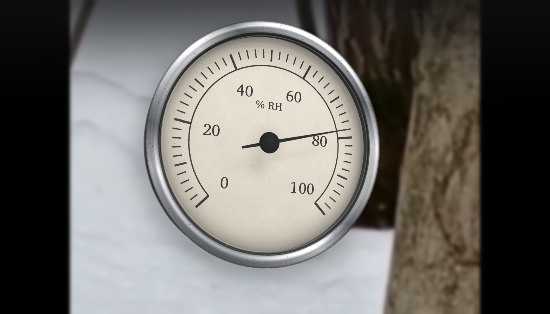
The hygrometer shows 78; %
